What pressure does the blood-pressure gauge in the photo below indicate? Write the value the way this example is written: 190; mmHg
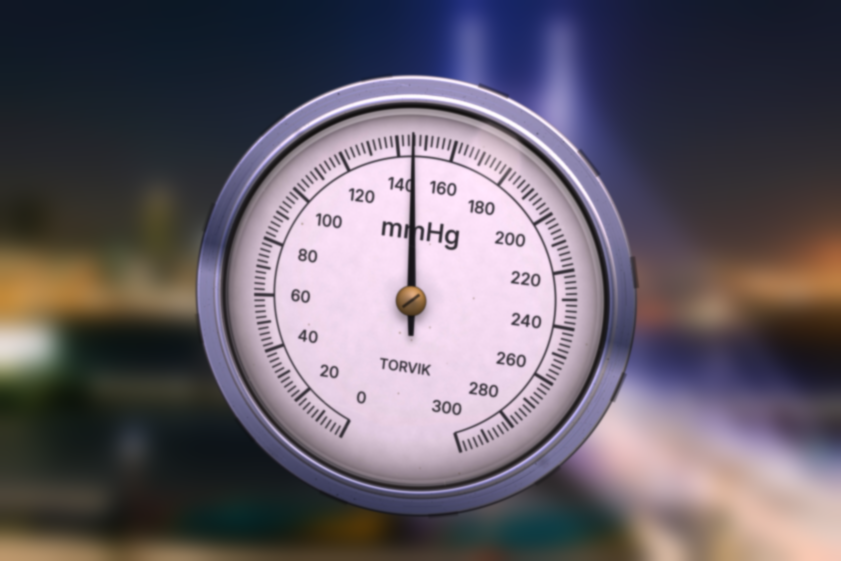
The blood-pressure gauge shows 146; mmHg
